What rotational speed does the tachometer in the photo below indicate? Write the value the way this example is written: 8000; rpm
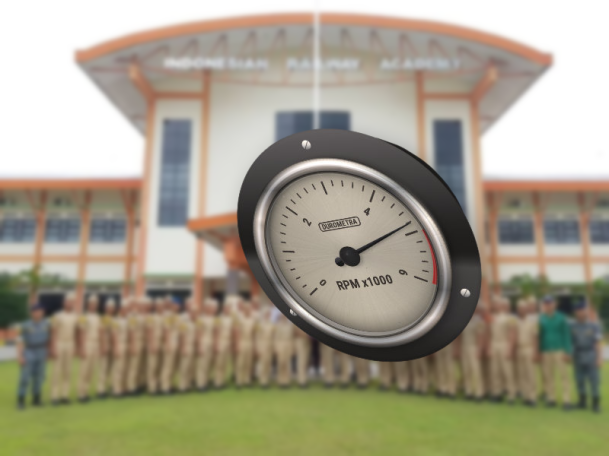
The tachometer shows 4800; rpm
